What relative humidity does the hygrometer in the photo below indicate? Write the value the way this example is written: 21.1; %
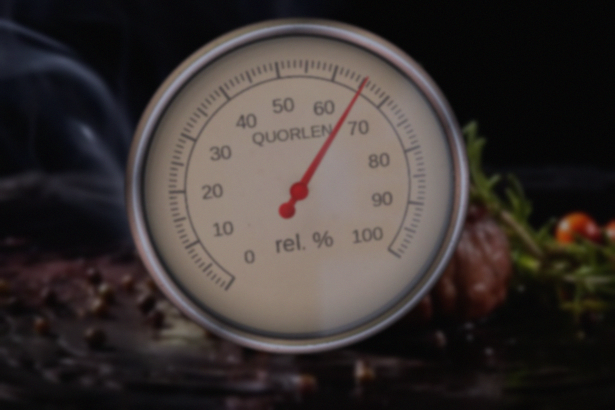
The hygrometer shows 65; %
